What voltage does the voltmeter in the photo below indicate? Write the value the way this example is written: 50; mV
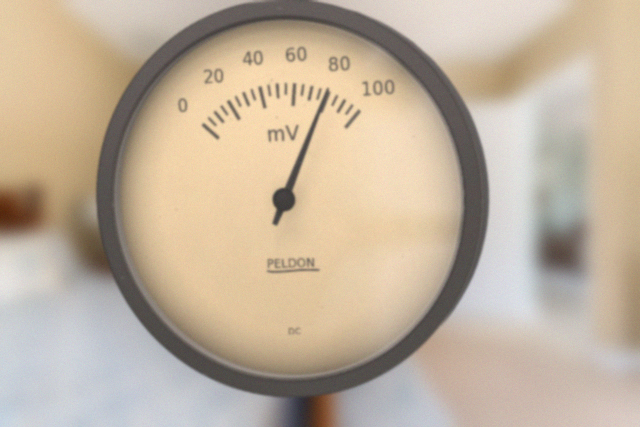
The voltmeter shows 80; mV
